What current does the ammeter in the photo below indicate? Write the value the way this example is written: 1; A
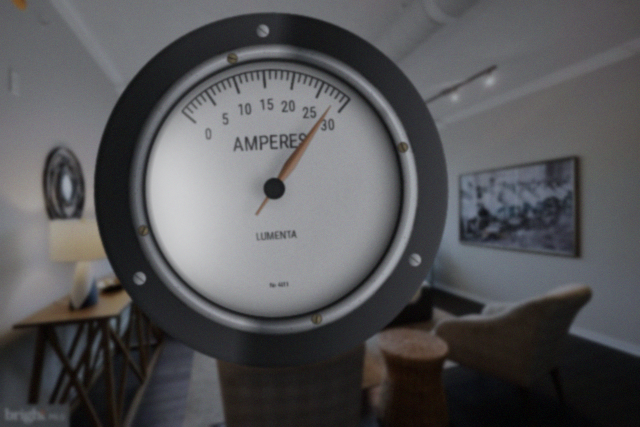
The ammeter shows 28; A
